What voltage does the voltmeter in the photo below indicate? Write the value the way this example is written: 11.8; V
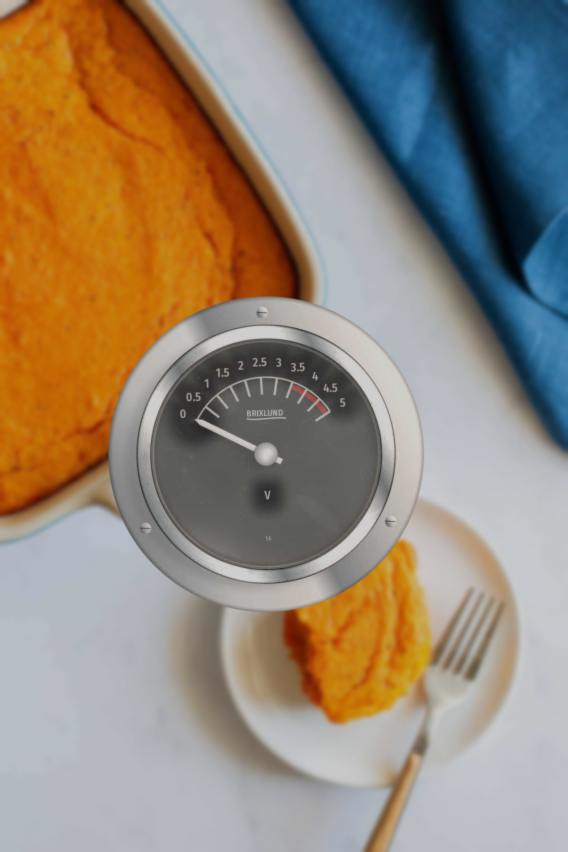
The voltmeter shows 0; V
